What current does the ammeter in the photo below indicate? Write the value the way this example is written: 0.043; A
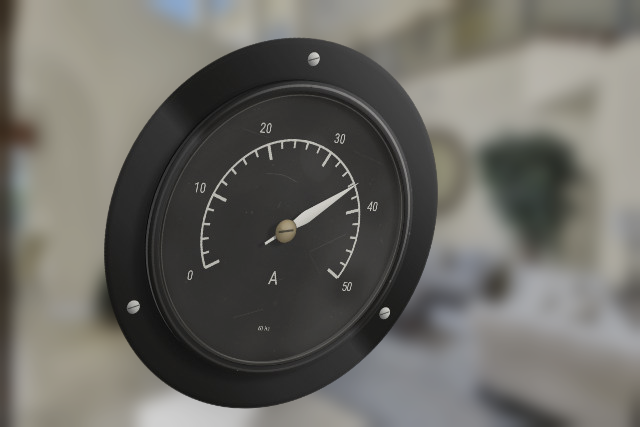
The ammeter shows 36; A
